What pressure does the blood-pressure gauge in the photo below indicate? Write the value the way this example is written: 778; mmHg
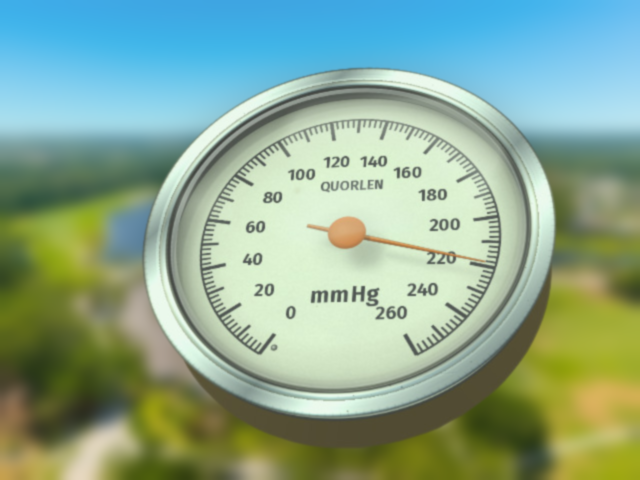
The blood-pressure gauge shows 220; mmHg
